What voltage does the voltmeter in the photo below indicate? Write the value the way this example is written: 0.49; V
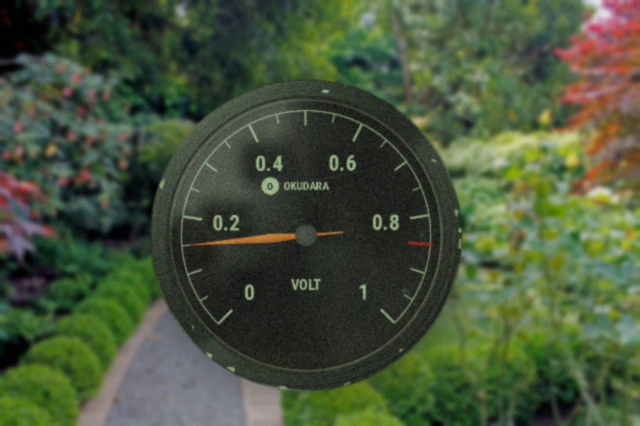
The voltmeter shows 0.15; V
